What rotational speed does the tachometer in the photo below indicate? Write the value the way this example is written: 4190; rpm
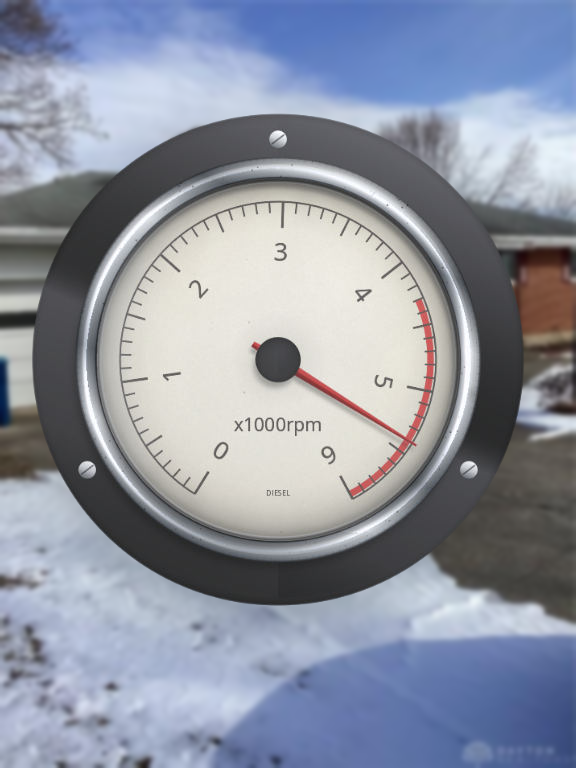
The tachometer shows 5400; rpm
